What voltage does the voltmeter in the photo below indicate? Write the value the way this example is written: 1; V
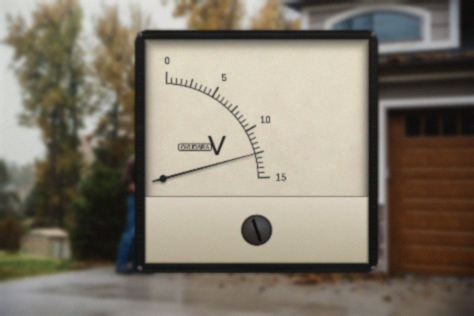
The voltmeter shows 12.5; V
